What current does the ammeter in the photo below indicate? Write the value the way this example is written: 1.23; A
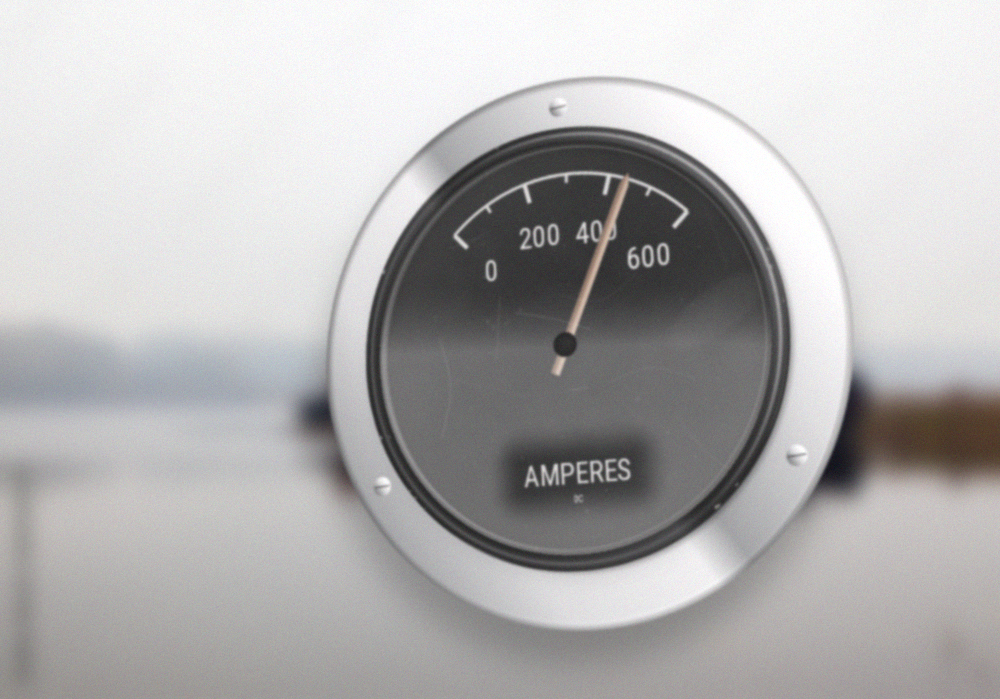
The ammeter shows 450; A
